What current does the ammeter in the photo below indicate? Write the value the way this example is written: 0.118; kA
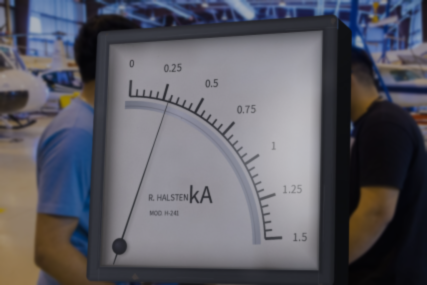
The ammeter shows 0.3; kA
